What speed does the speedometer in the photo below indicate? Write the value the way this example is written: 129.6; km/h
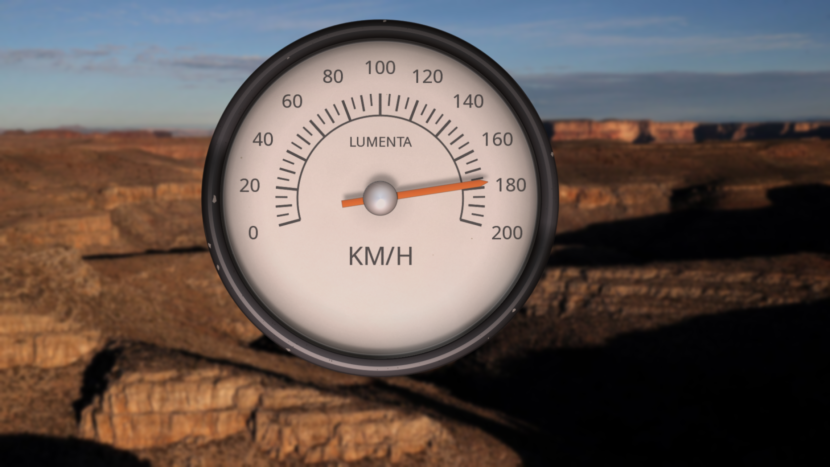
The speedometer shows 177.5; km/h
